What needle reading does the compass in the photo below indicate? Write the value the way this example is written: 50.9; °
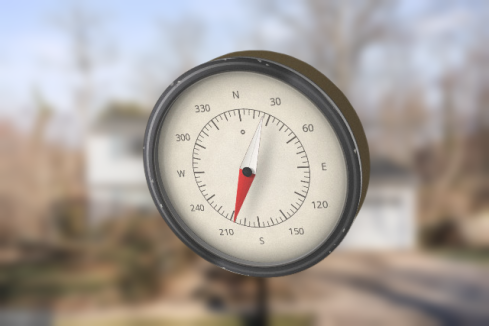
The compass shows 205; °
